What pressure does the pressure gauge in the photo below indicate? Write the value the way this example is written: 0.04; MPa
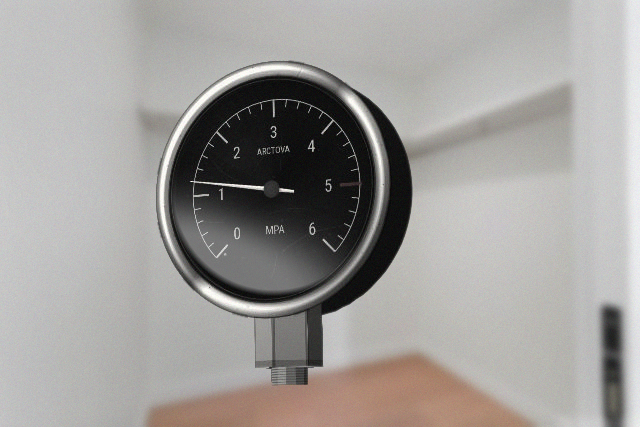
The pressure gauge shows 1.2; MPa
